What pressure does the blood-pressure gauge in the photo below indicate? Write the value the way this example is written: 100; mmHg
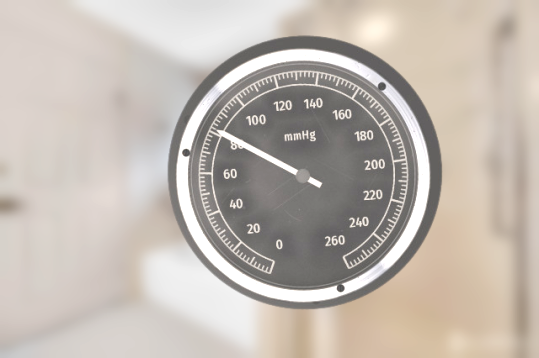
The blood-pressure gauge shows 82; mmHg
